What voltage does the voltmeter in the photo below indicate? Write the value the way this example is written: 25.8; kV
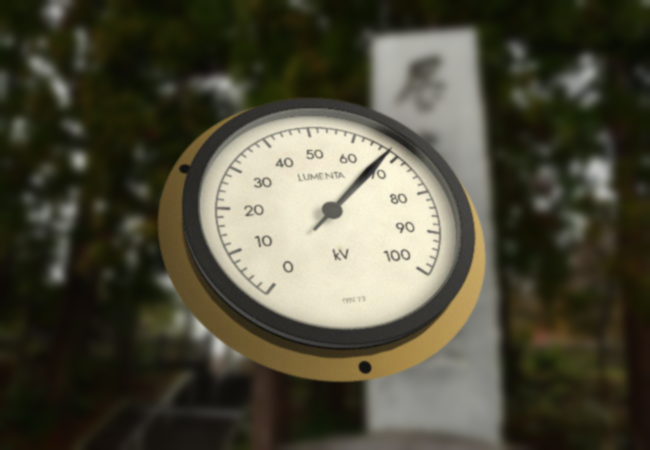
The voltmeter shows 68; kV
